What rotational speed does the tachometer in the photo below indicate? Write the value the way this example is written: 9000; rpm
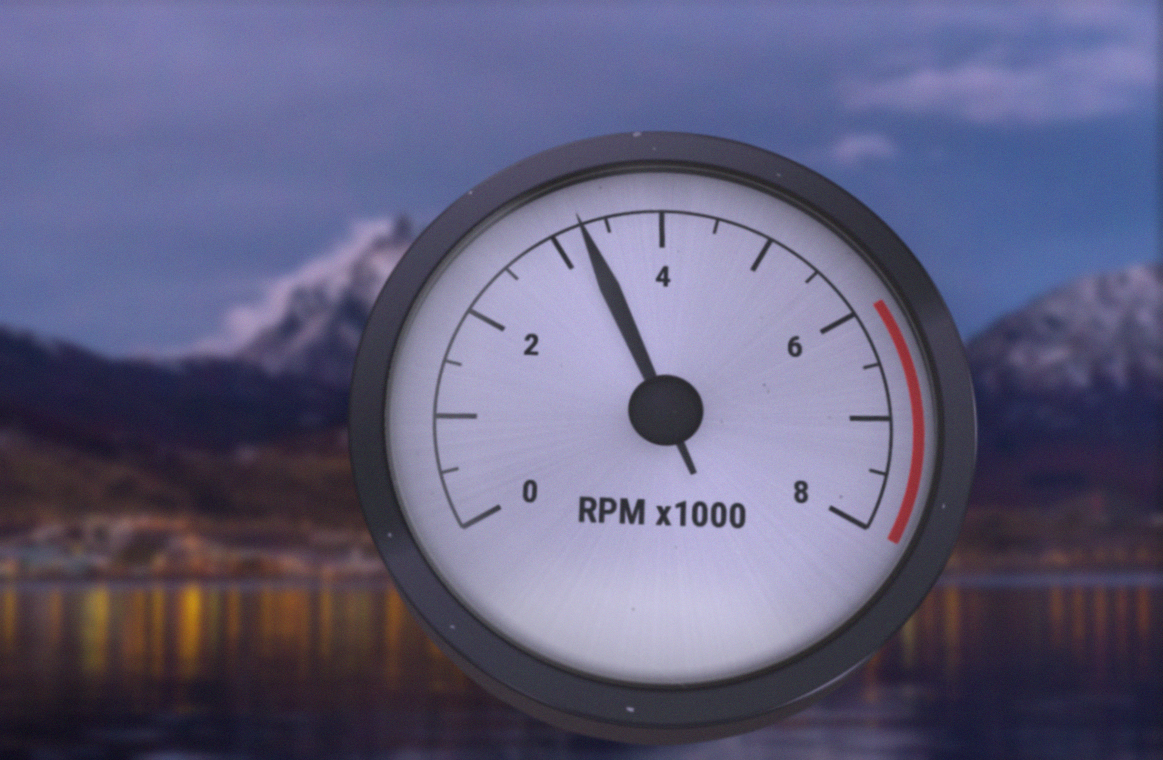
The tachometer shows 3250; rpm
